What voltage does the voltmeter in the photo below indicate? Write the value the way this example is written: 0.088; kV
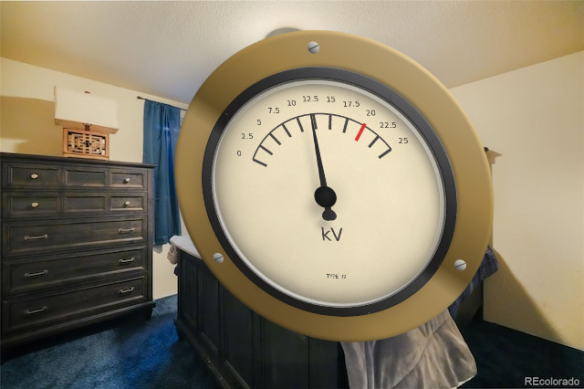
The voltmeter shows 12.5; kV
